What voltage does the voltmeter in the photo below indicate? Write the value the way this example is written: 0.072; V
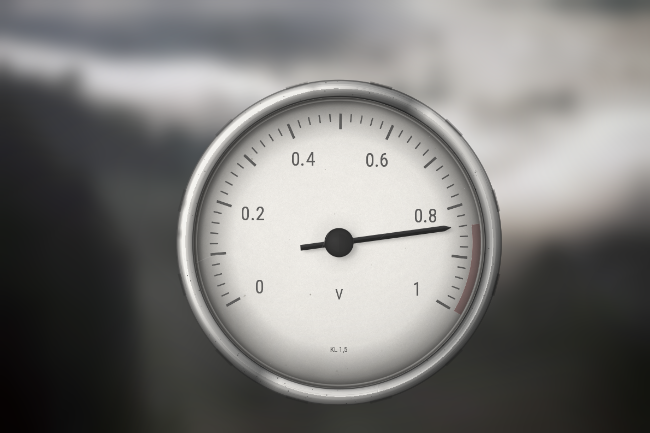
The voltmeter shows 0.84; V
